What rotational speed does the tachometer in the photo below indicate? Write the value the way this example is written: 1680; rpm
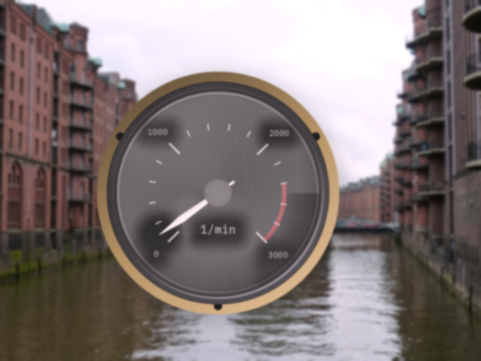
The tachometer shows 100; rpm
